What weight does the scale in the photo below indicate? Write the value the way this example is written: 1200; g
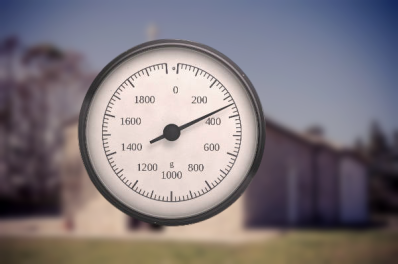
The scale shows 340; g
